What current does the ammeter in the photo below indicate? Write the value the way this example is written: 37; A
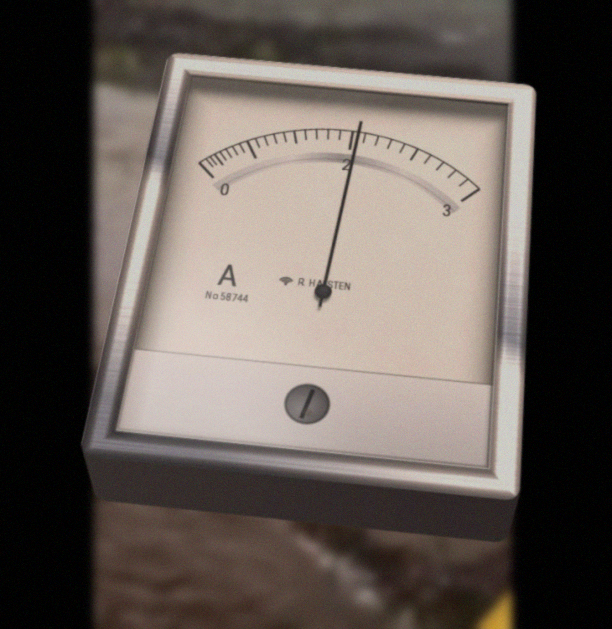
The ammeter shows 2.05; A
